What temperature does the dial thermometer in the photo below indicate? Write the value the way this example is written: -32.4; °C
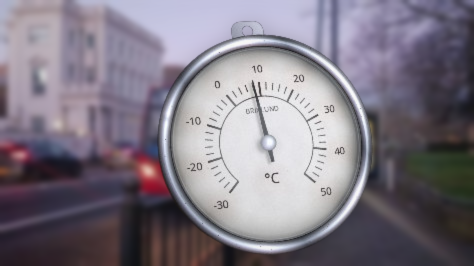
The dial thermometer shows 8; °C
